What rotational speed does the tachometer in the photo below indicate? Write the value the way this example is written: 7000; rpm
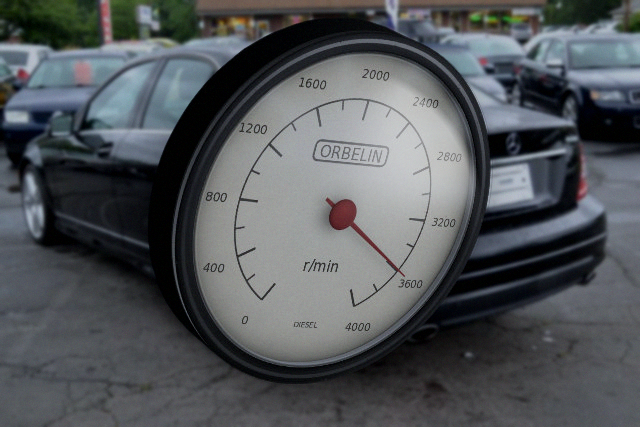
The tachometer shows 3600; rpm
